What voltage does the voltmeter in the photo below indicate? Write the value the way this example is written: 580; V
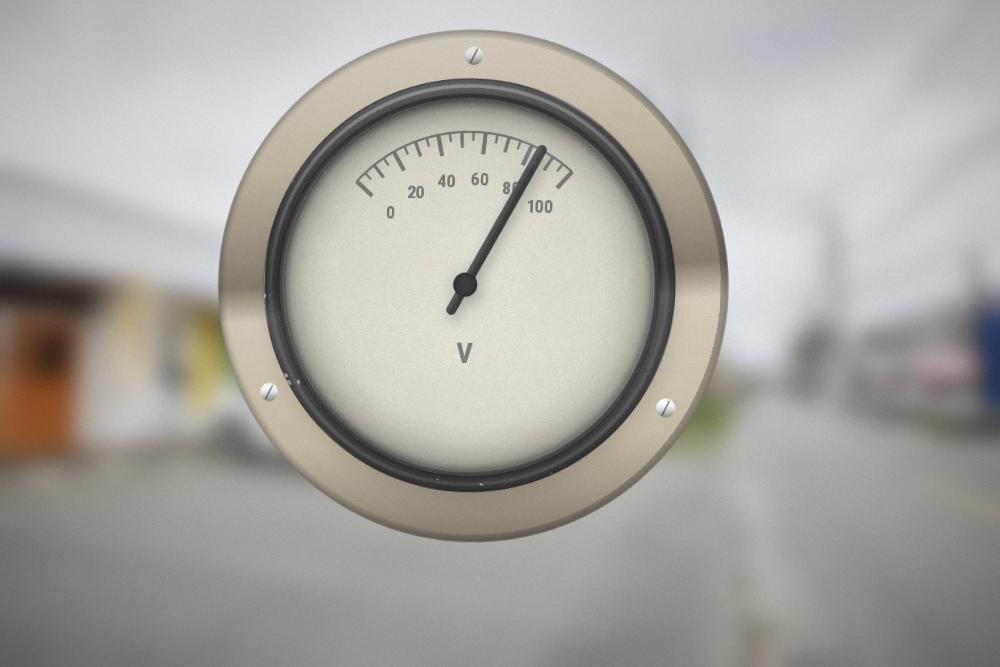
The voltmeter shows 85; V
